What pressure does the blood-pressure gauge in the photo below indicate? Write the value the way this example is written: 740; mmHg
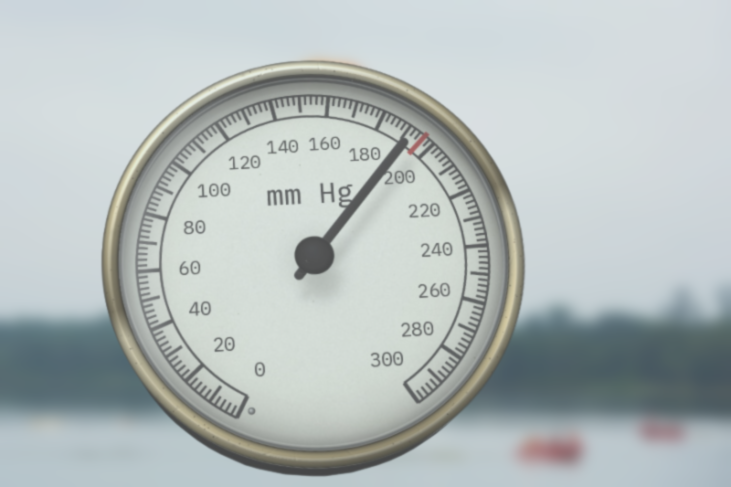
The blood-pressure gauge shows 192; mmHg
